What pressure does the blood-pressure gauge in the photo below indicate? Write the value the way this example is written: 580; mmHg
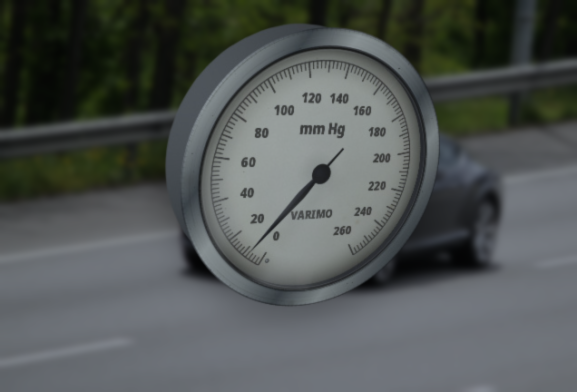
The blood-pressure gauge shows 10; mmHg
